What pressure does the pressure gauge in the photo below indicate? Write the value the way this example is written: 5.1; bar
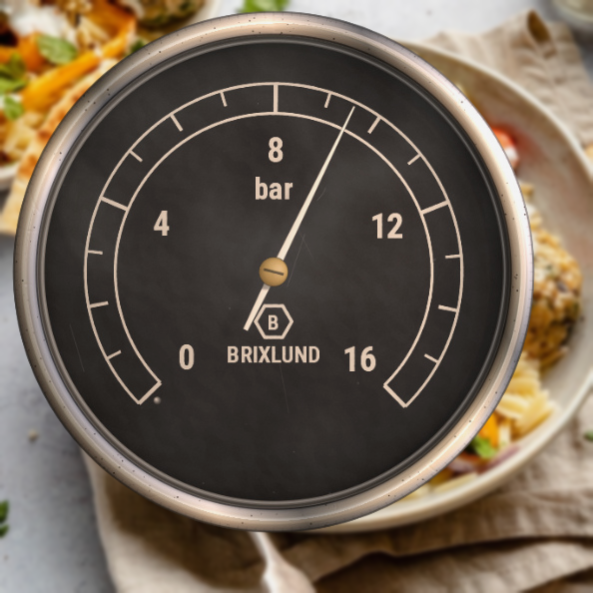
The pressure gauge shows 9.5; bar
